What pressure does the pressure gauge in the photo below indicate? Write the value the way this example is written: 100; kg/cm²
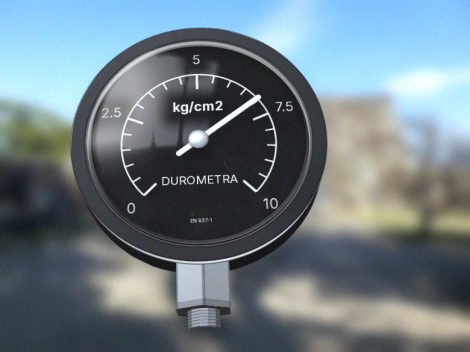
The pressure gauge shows 7; kg/cm²
